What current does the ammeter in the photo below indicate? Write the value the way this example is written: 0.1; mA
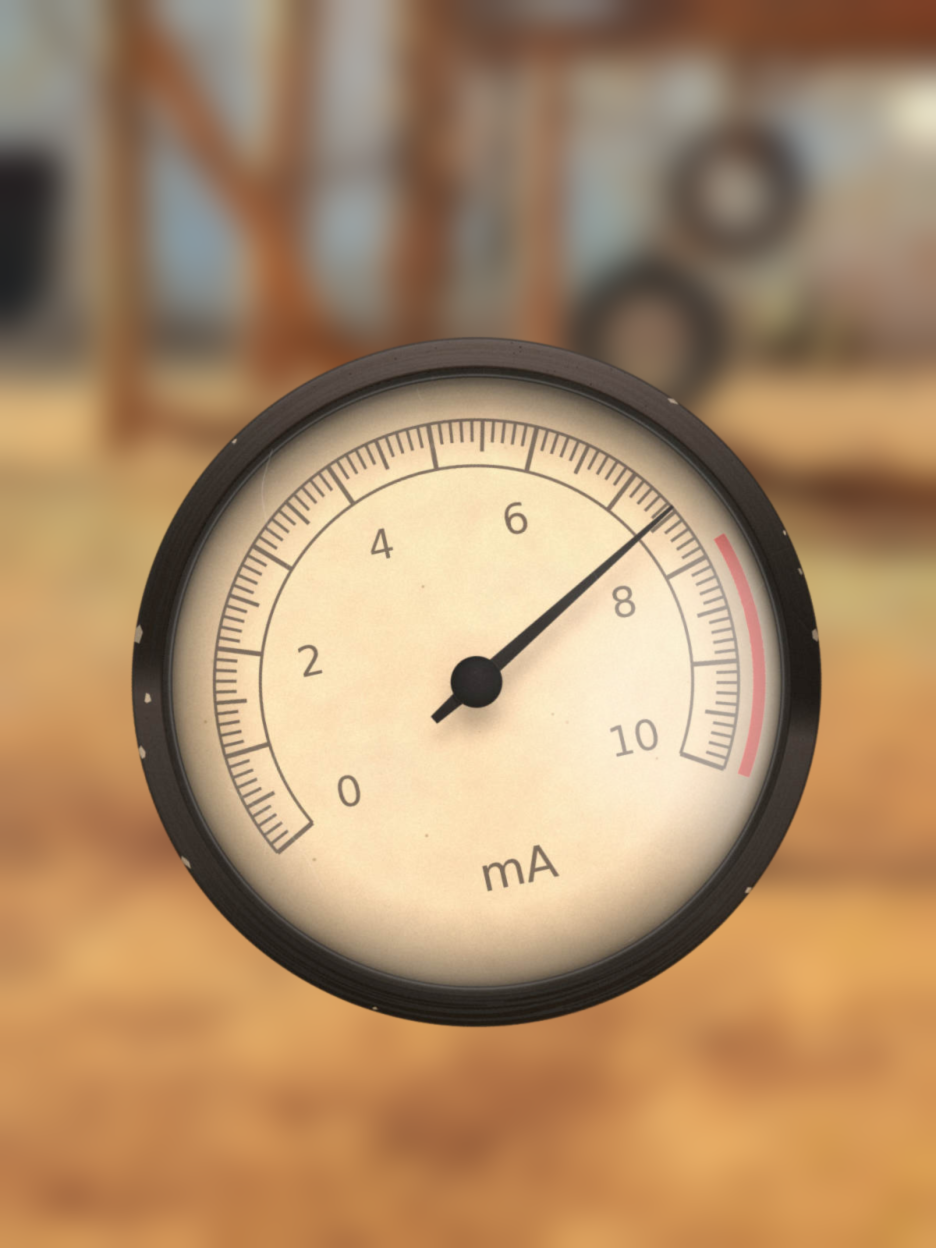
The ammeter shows 7.45; mA
